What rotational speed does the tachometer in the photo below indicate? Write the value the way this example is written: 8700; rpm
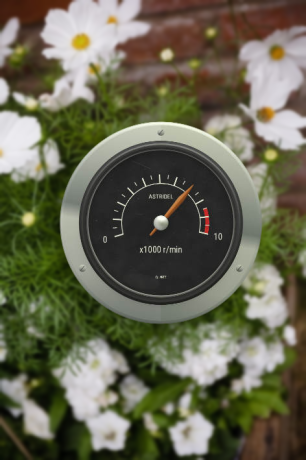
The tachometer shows 7000; rpm
